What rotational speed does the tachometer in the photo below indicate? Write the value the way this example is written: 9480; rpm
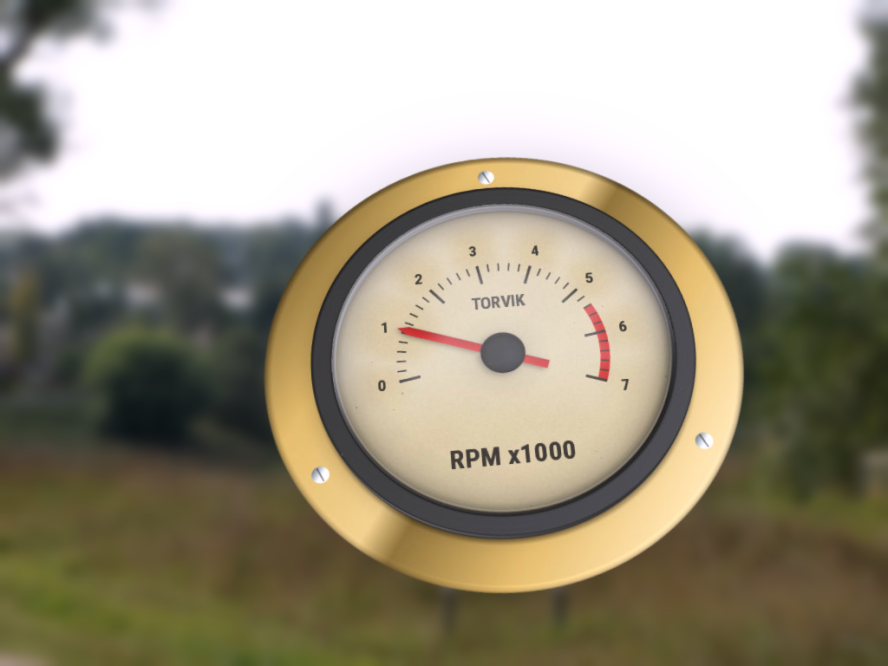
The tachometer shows 1000; rpm
